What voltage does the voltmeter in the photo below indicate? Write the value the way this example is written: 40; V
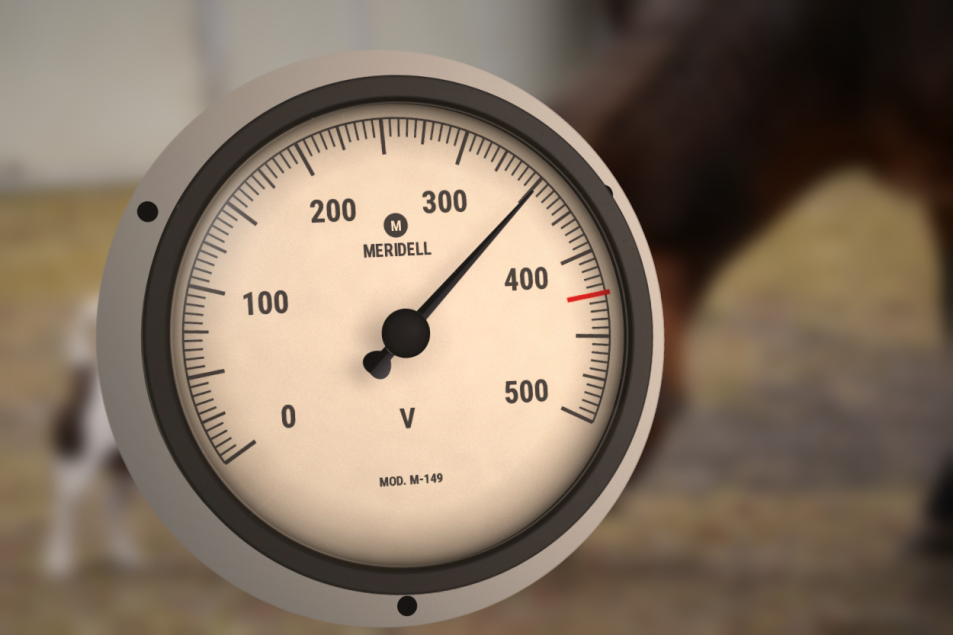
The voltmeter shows 350; V
